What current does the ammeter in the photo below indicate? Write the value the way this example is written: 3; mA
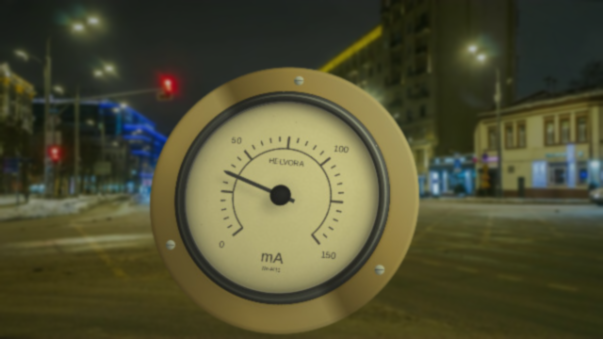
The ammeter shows 35; mA
